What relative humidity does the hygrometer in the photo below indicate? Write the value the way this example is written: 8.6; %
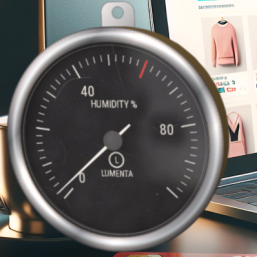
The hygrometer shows 2; %
